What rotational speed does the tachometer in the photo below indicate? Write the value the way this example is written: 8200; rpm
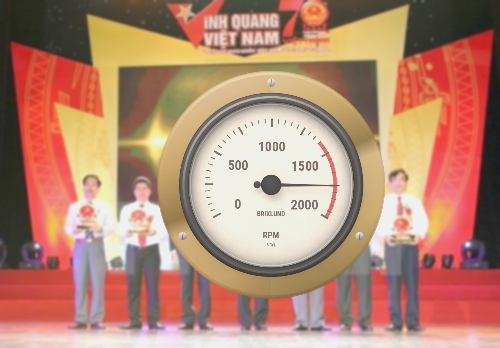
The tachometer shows 1750; rpm
